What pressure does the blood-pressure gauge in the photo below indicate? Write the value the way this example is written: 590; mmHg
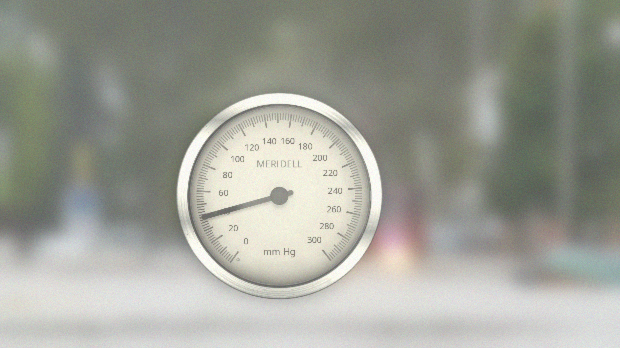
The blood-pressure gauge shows 40; mmHg
